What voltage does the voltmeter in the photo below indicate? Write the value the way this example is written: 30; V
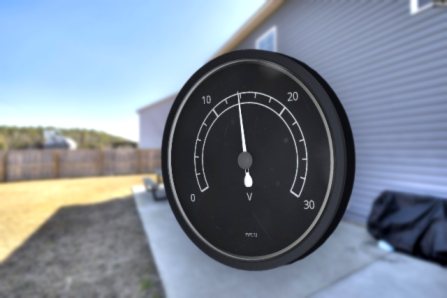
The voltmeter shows 14; V
